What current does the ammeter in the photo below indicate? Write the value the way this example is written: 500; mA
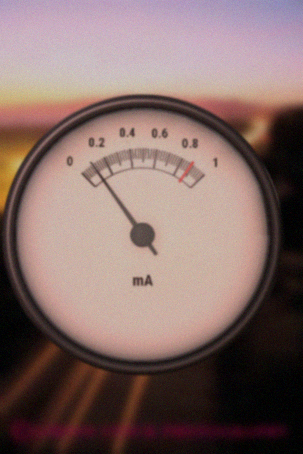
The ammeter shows 0.1; mA
